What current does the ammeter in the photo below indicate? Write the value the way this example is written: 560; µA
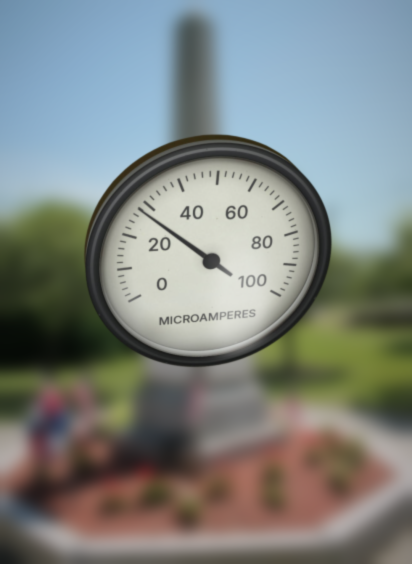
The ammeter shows 28; µA
